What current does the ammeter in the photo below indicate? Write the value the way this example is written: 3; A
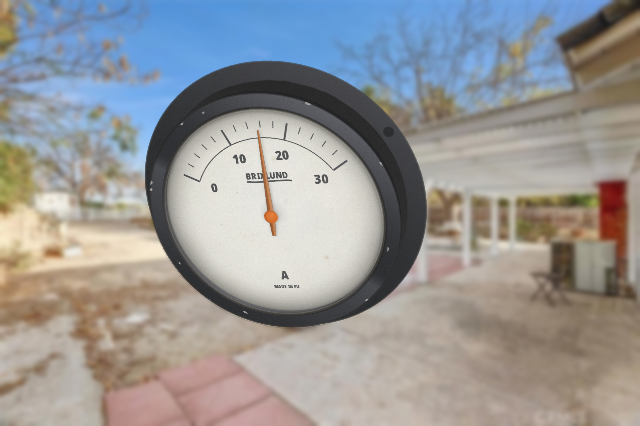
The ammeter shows 16; A
